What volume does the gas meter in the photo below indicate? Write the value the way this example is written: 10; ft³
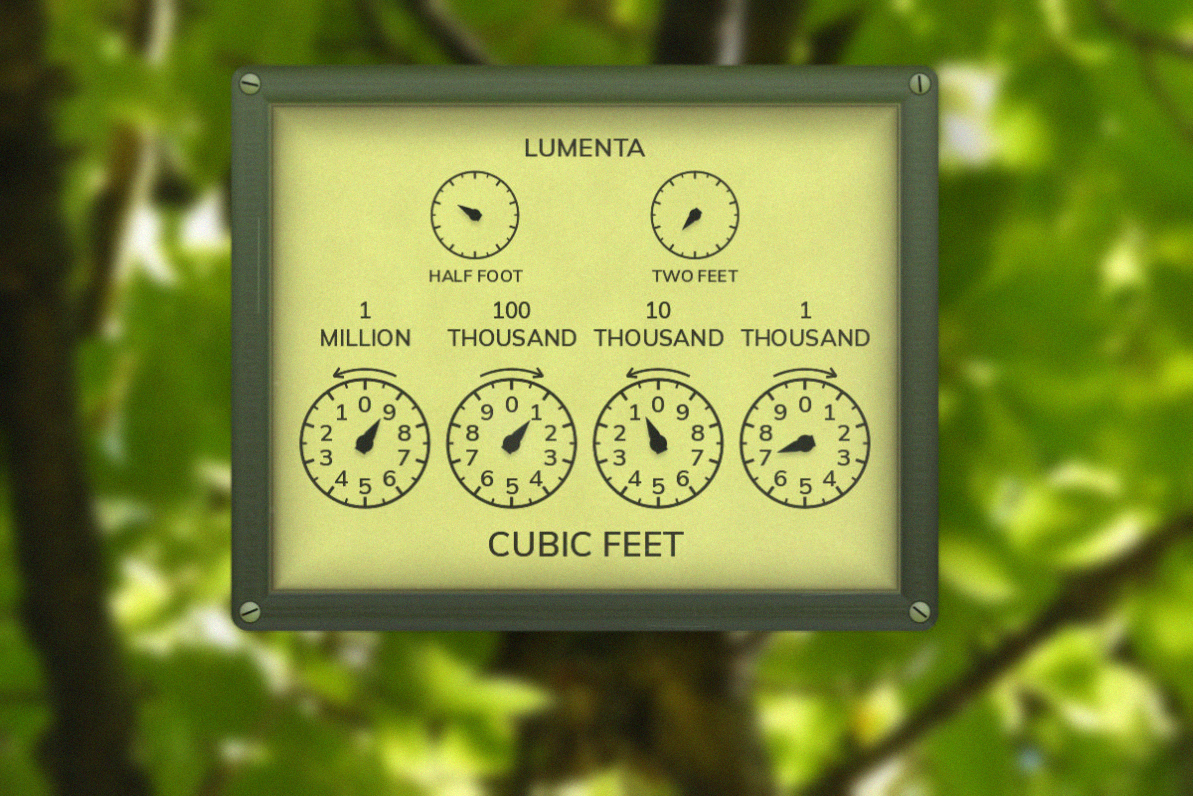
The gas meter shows 910700; ft³
